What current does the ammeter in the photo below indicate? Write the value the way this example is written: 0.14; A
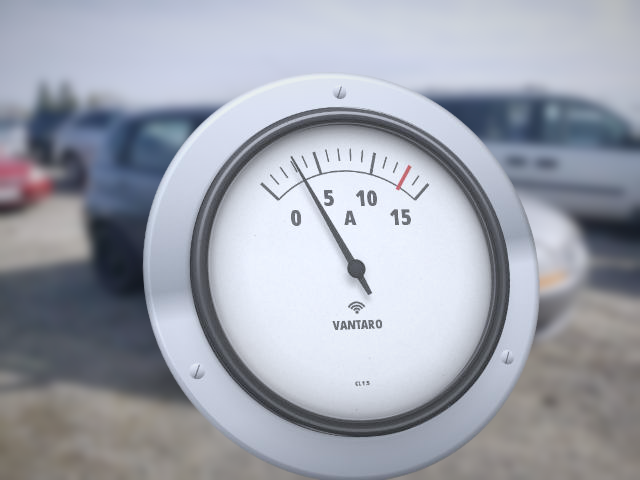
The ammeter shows 3; A
